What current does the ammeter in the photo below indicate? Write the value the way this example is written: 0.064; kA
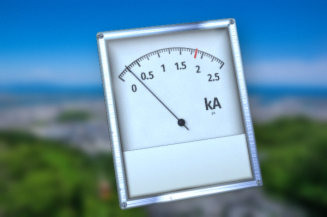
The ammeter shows 0.25; kA
